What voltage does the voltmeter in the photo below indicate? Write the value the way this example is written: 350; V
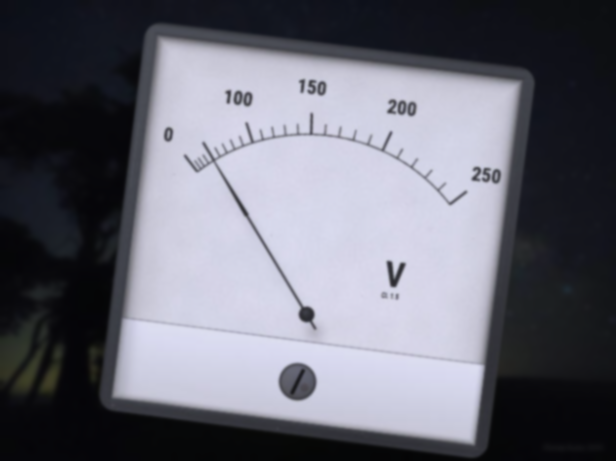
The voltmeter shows 50; V
